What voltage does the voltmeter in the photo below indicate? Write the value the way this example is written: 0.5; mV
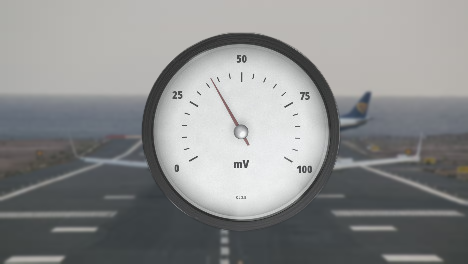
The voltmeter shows 37.5; mV
